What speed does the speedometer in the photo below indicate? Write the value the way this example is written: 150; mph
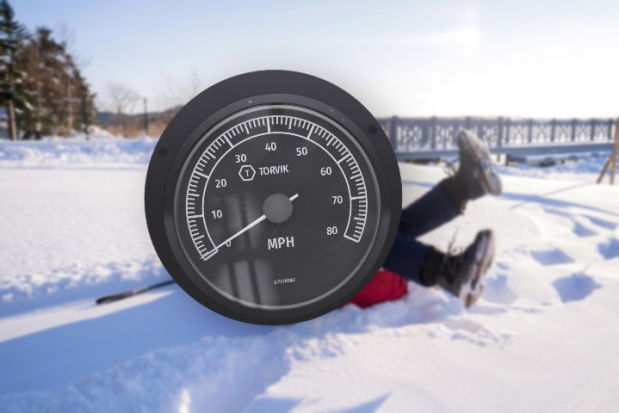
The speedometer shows 1; mph
